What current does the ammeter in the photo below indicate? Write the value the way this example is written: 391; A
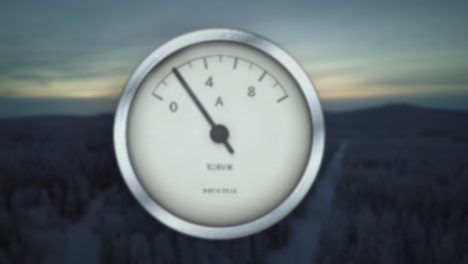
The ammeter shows 2; A
